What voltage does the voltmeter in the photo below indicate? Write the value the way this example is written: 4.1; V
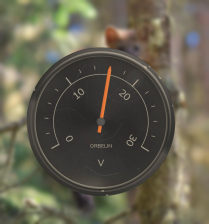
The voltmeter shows 16; V
